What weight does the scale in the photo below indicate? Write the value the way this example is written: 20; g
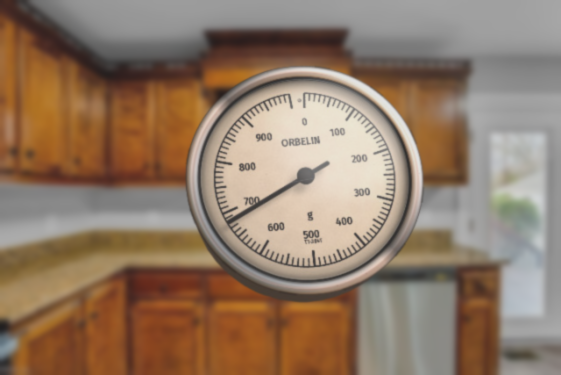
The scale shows 680; g
